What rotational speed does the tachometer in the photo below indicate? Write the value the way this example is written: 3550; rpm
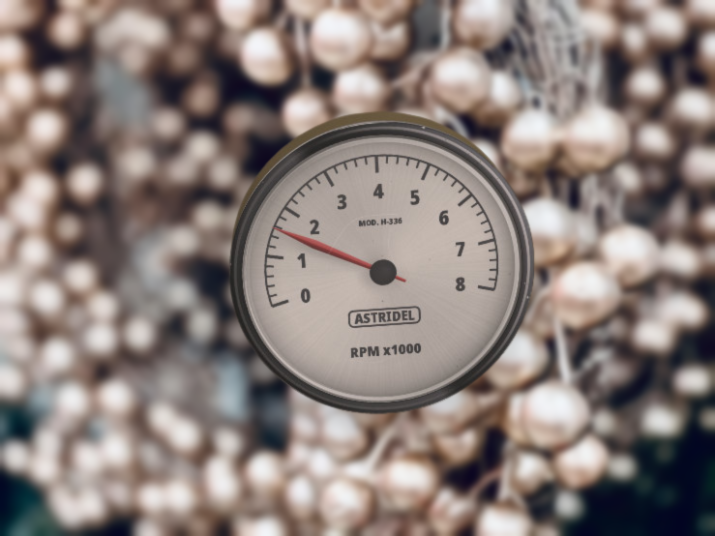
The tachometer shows 1600; rpm
